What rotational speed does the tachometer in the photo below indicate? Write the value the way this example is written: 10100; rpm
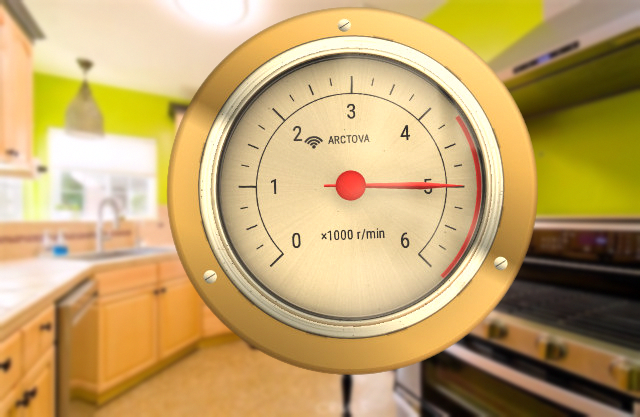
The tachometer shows 5000; rpm
